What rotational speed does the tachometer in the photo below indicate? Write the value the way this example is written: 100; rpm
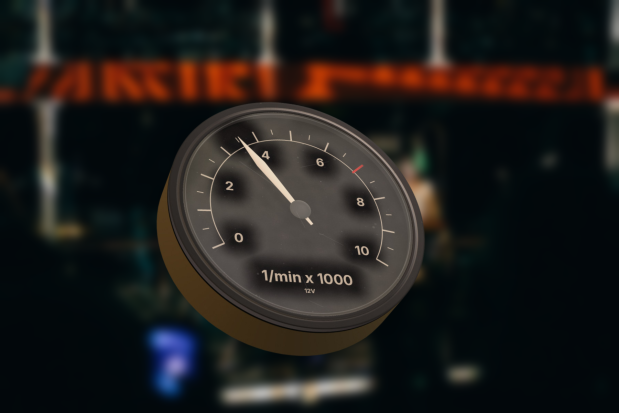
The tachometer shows 3500; rpm
